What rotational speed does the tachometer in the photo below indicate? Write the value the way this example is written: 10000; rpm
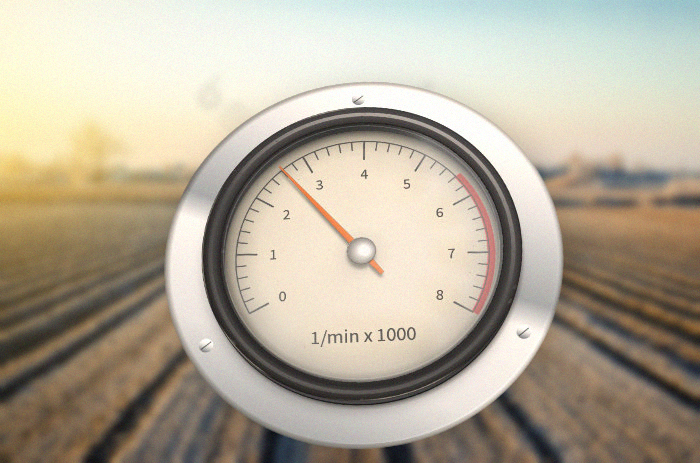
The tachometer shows 2600; rpm
